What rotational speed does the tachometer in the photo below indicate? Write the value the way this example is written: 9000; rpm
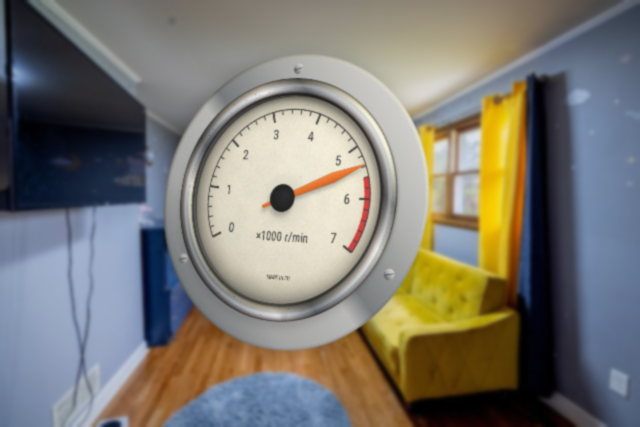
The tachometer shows 5400; rpm
